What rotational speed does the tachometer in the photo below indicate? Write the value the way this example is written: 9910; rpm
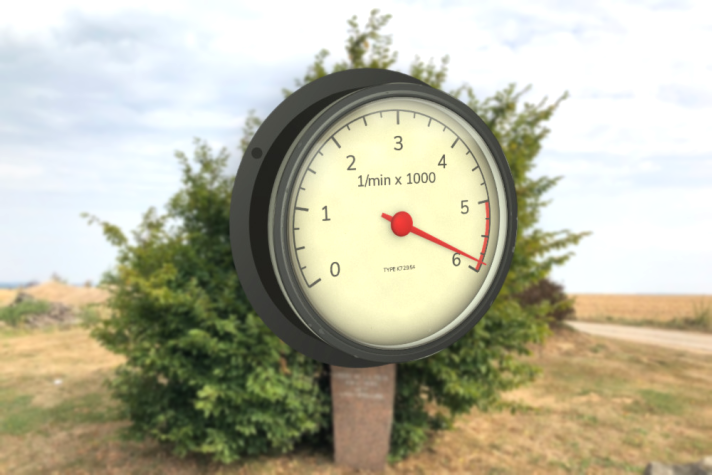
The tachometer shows 5875; rpm
